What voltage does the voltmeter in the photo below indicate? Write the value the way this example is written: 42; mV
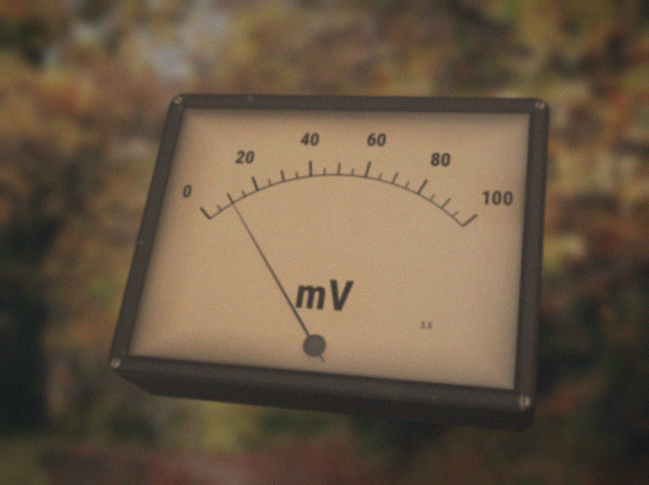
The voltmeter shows 10; mV
